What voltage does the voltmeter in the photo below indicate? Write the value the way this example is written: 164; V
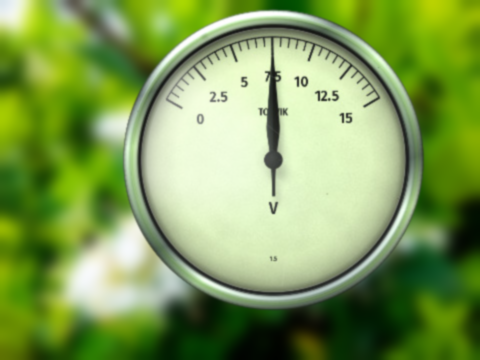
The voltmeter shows 7.5; V
